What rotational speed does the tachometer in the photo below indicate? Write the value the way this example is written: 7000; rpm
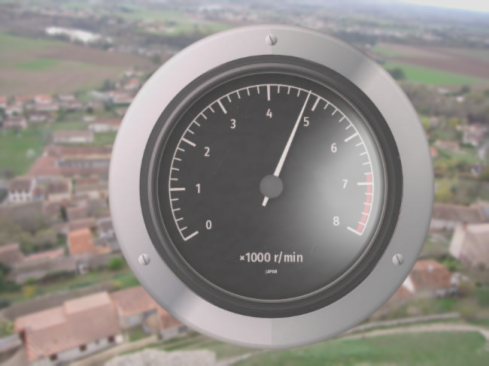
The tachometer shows 4800; rpm
